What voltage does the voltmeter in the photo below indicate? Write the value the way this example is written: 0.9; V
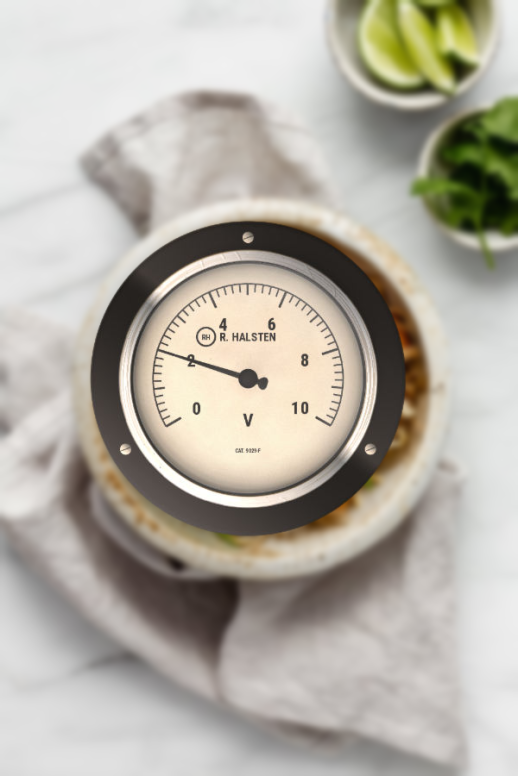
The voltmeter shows 2; V
